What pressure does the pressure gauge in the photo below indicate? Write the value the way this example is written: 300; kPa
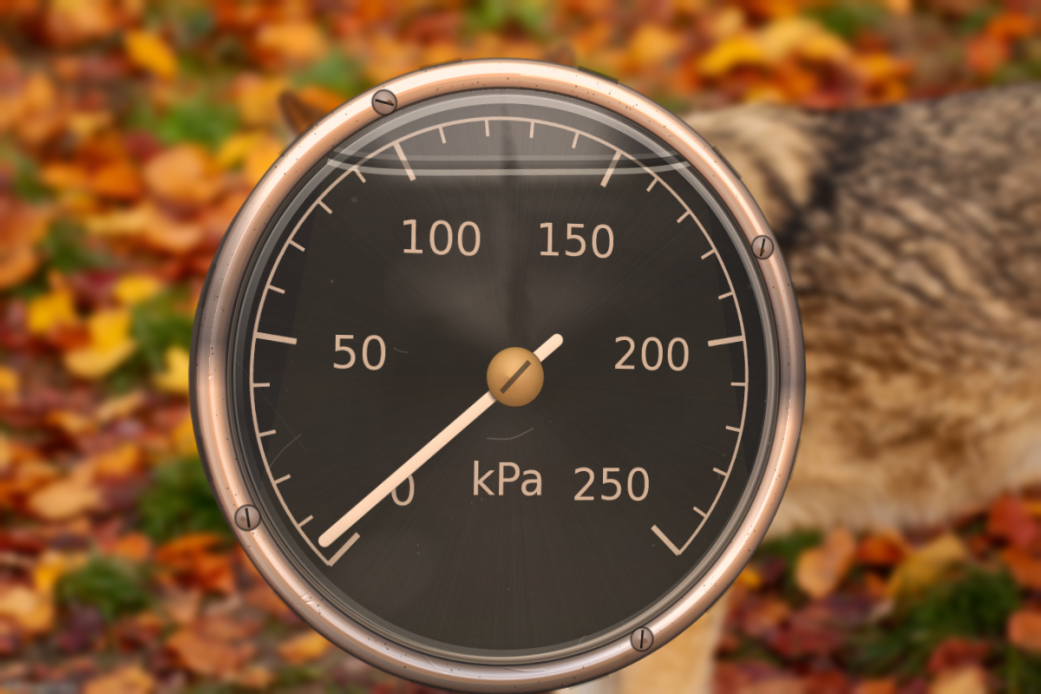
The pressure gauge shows 5; kPa
